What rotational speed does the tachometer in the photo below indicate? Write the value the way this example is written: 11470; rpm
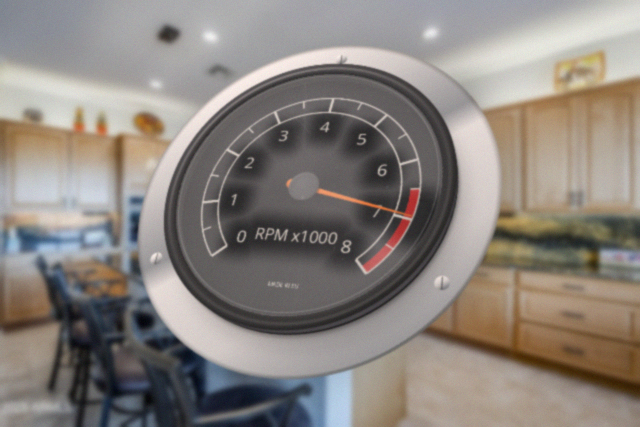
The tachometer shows 7000; rpm
